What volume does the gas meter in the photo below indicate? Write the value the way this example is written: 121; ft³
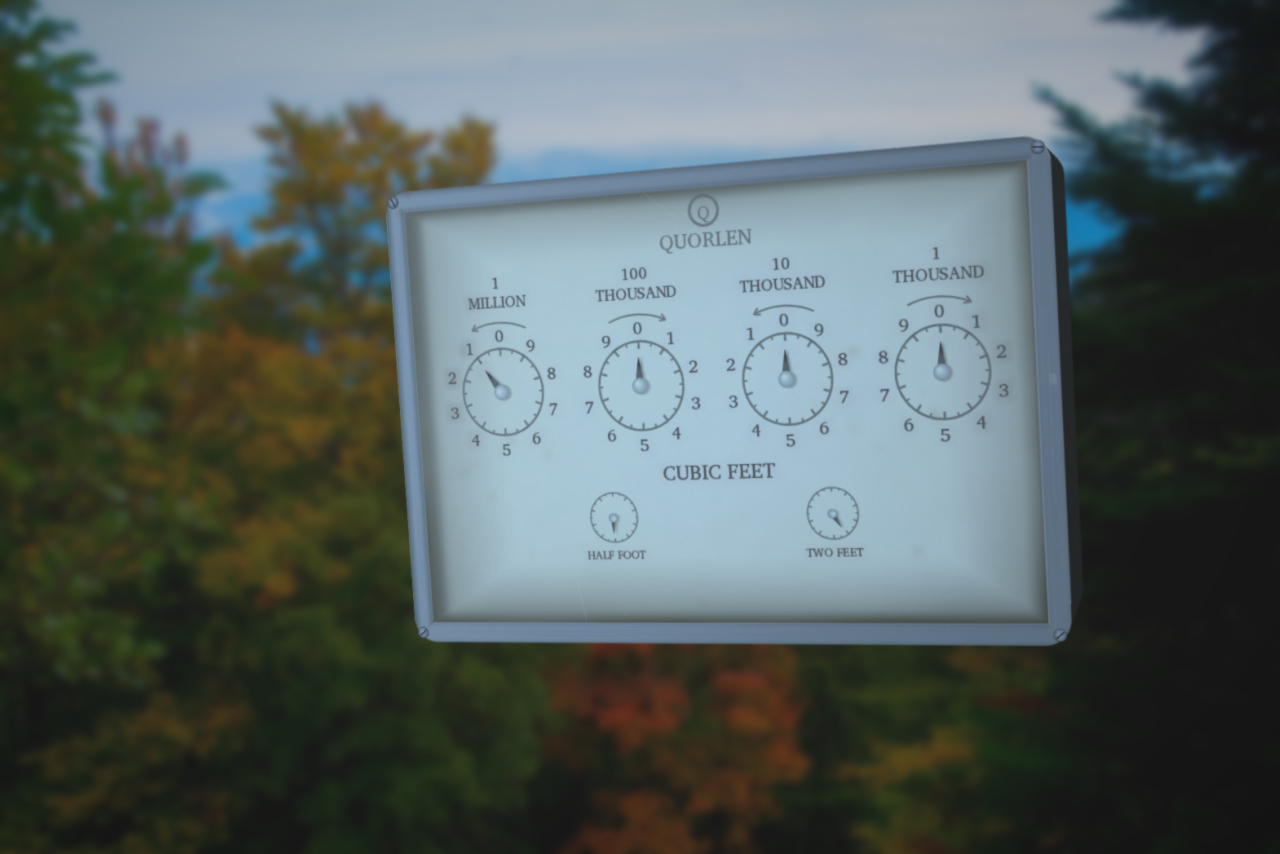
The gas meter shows 100000; ft³
